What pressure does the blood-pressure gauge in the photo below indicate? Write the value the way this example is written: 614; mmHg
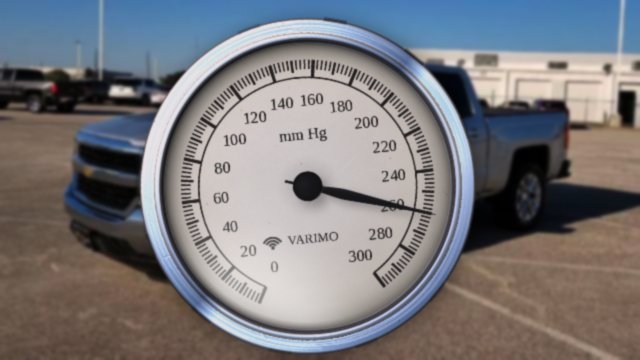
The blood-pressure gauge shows 260; mmHg
